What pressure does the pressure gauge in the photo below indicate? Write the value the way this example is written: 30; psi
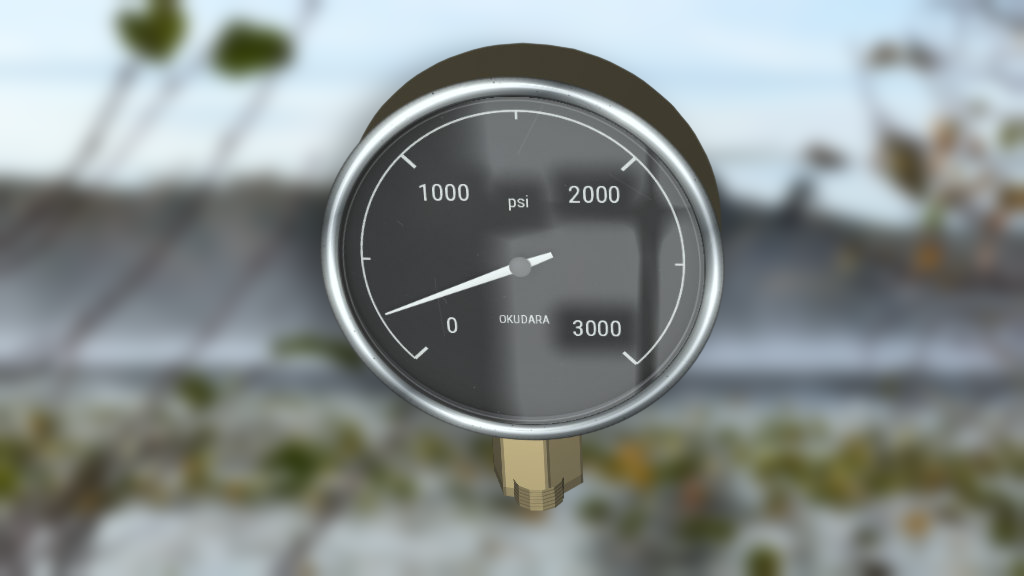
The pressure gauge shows 250; psi
